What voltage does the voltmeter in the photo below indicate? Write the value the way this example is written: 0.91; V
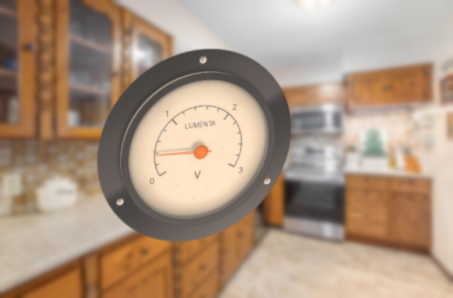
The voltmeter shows 0.4; V
